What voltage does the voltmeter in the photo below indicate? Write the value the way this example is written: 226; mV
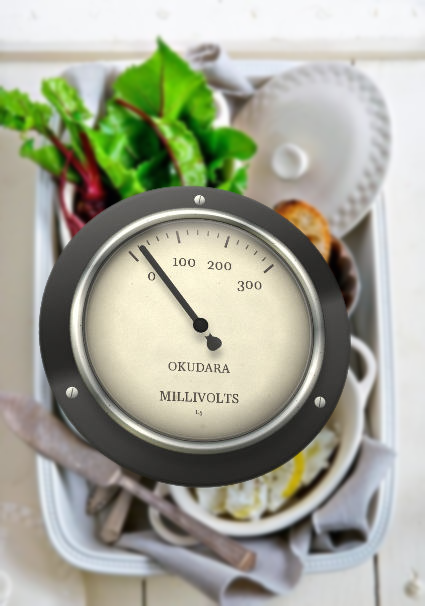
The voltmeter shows 20; mV
